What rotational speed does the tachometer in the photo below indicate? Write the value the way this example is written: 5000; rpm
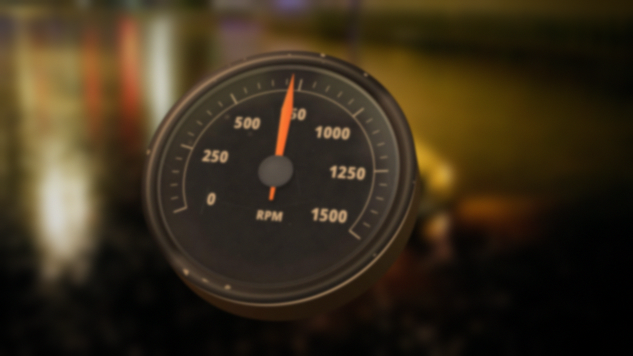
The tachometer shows 725; rpm
